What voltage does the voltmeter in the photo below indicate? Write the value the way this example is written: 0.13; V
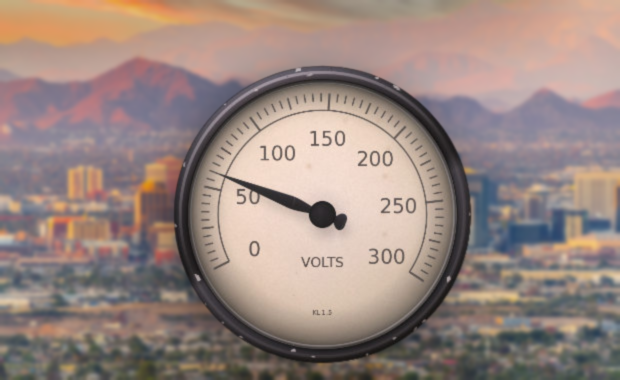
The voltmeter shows 60; V
